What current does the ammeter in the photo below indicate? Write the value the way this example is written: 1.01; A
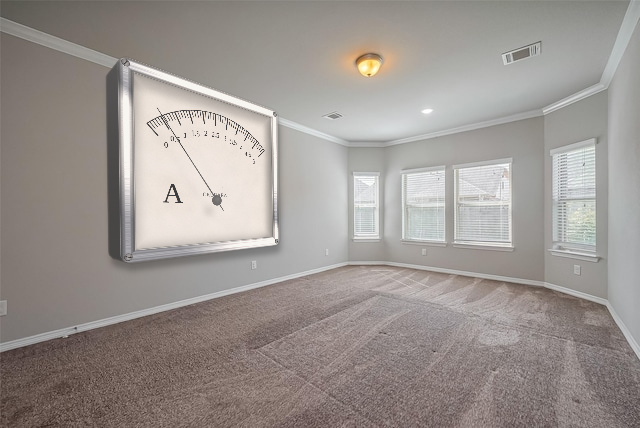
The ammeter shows 0.5; A
